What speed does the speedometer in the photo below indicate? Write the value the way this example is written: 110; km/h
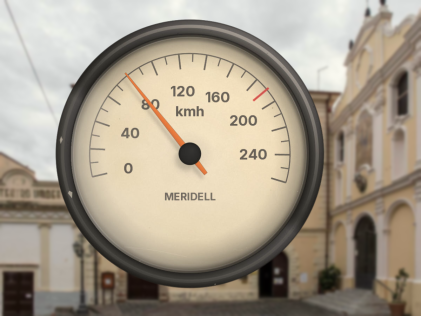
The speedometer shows 80; km/h
